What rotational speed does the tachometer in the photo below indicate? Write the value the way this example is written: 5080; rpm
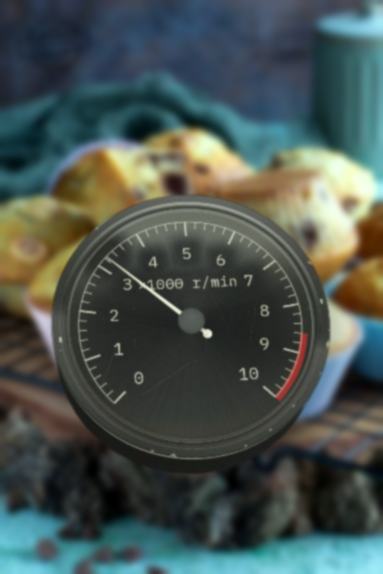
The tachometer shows 3200; rpm
